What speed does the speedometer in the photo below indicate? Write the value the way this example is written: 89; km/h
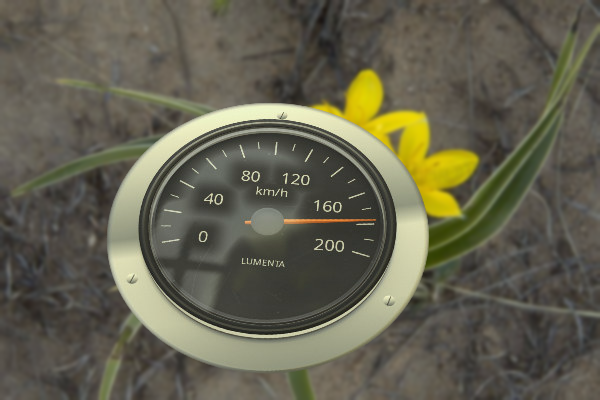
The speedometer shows 180; km/h
